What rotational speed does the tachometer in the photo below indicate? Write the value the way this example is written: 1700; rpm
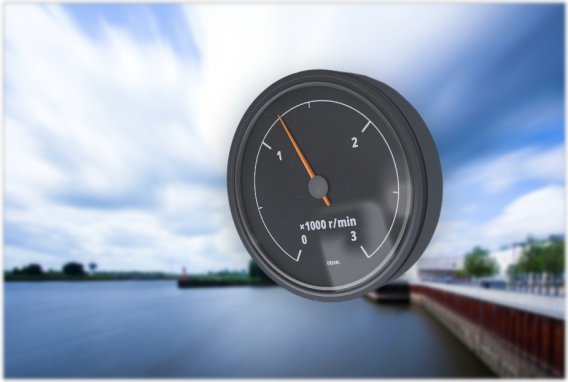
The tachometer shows 1250; rpm
